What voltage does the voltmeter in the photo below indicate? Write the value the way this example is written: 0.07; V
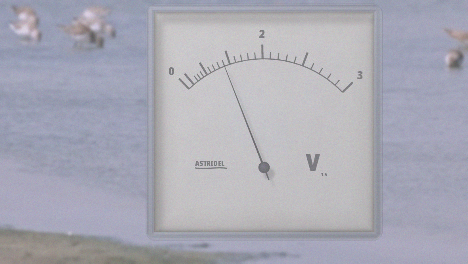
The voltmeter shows 1.4; V
